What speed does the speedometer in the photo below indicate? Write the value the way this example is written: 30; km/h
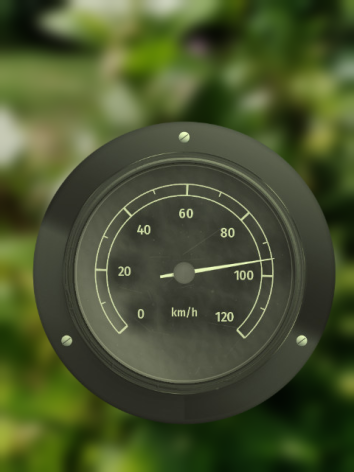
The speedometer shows 95; km/h
